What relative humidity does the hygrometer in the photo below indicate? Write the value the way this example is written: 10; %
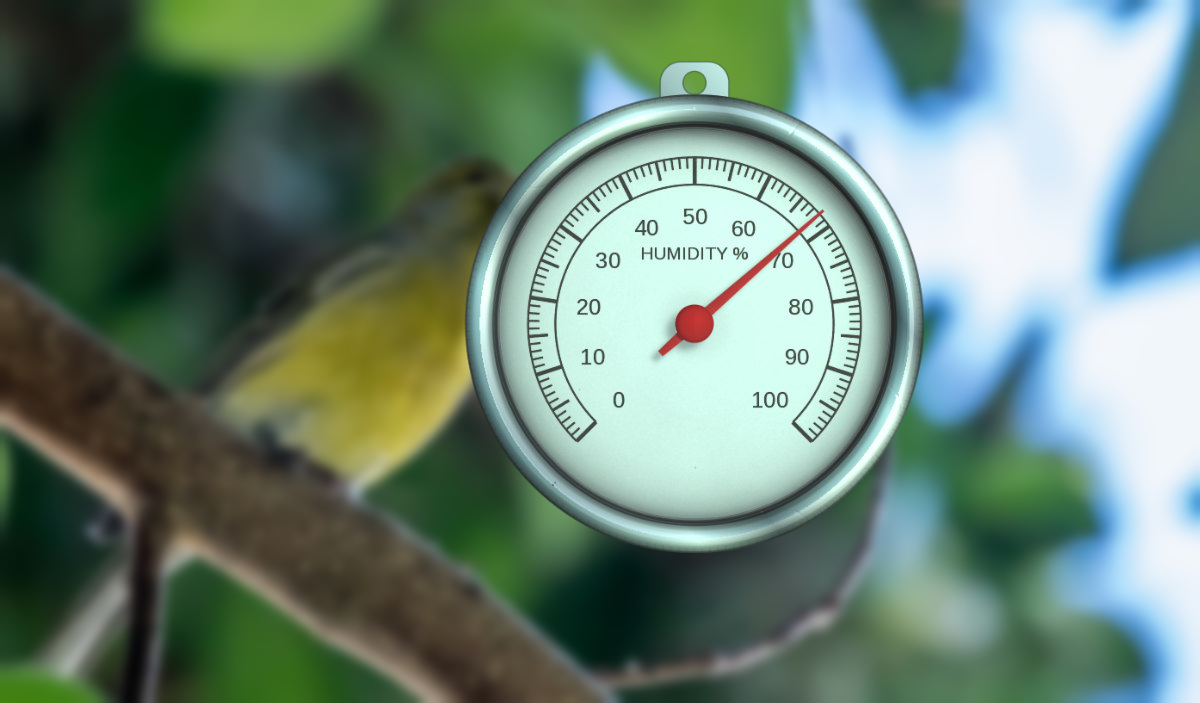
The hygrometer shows 68; %
